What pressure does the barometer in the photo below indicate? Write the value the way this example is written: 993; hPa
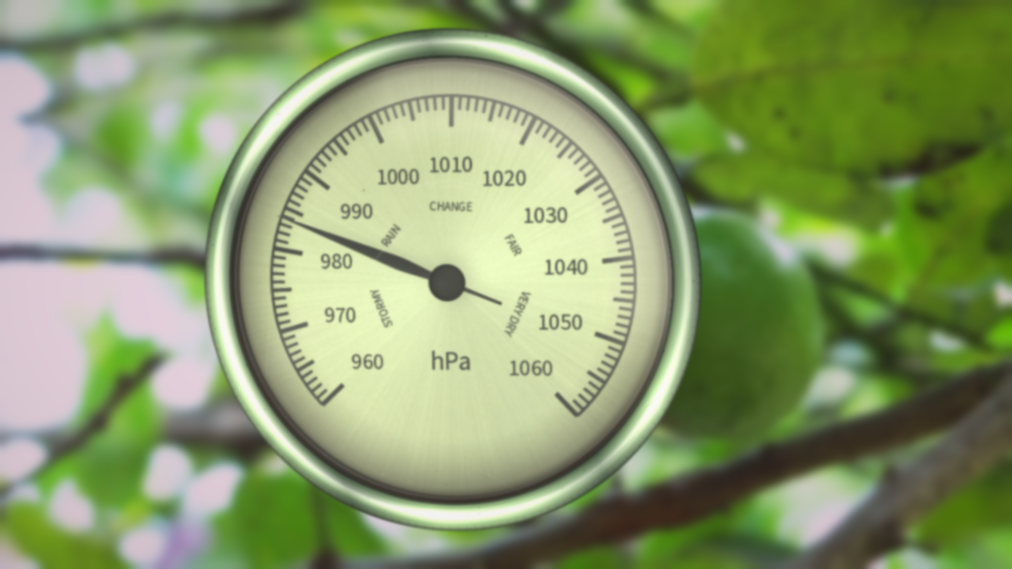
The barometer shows 984; hPa
